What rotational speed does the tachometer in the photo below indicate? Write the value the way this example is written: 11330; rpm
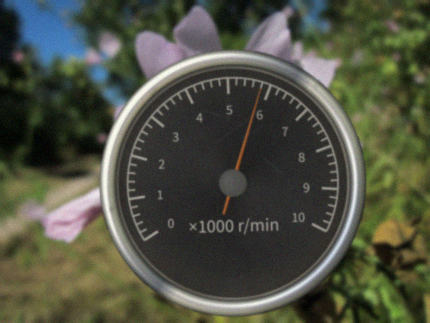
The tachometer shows 5800; rpm
